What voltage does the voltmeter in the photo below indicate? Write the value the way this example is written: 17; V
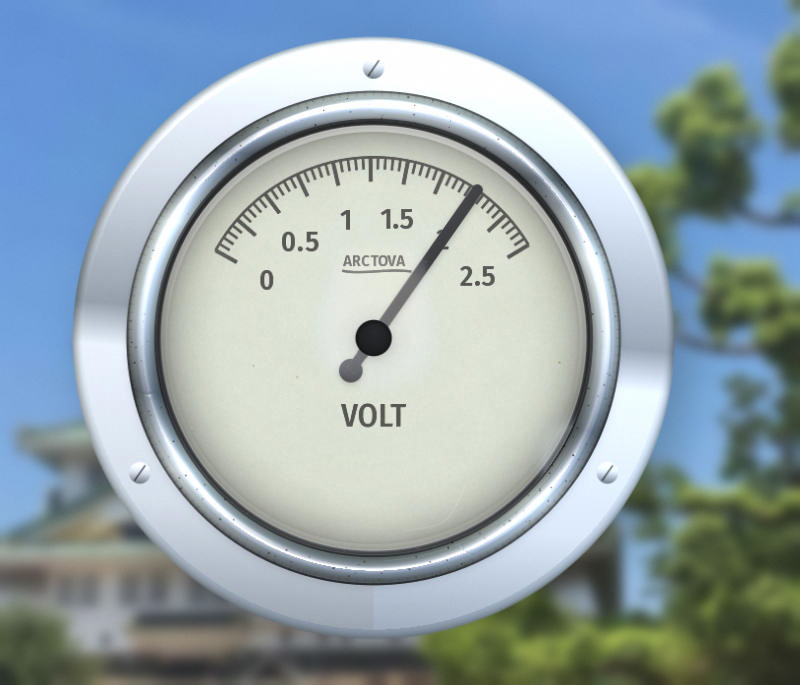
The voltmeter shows 2; V
